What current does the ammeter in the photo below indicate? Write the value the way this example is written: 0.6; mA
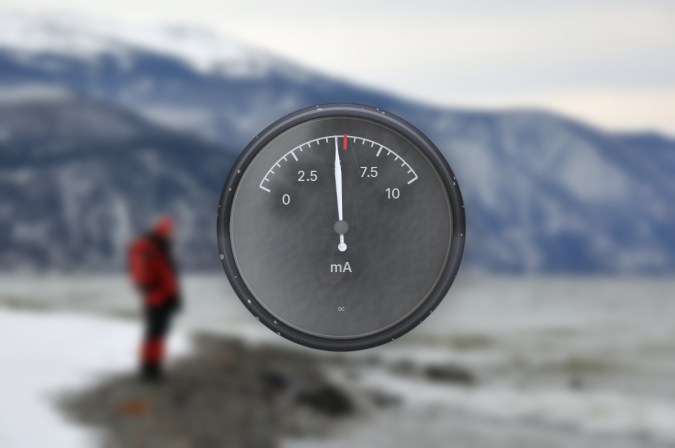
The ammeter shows 5; mA
